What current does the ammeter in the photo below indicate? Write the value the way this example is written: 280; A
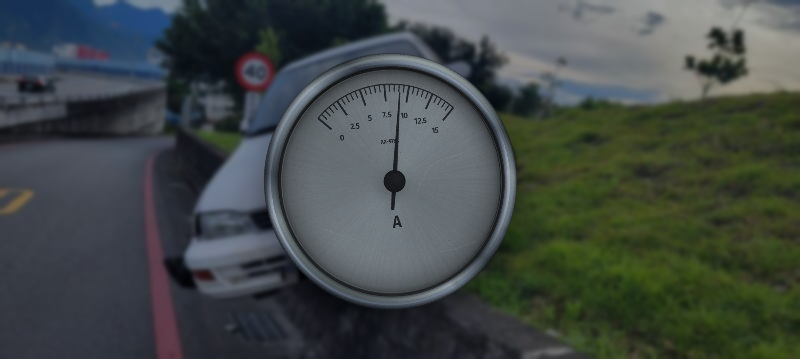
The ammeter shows 9; A
